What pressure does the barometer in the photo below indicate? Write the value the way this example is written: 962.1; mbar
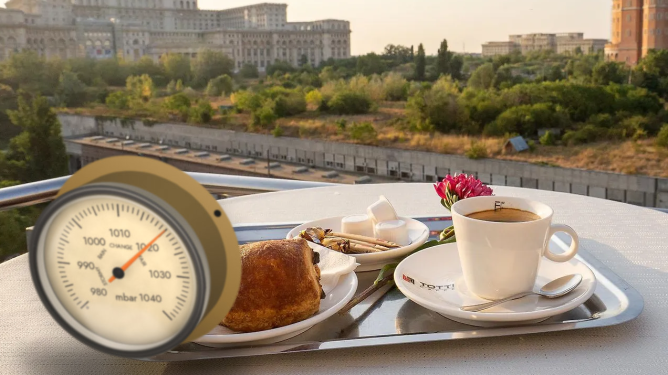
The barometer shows 1020; mbar
